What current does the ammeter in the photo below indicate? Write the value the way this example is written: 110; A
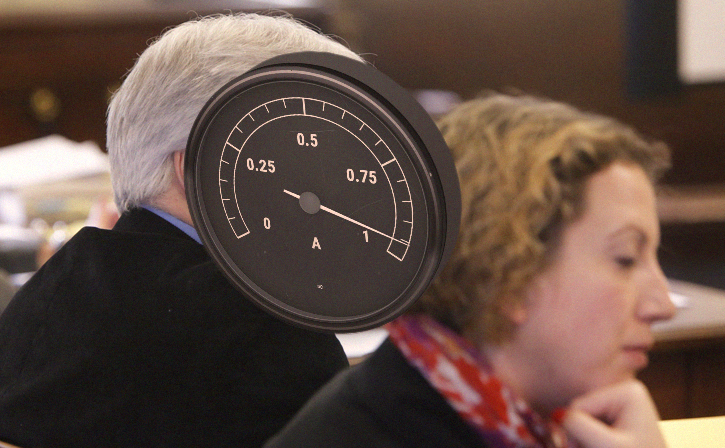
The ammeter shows 0.95; A
